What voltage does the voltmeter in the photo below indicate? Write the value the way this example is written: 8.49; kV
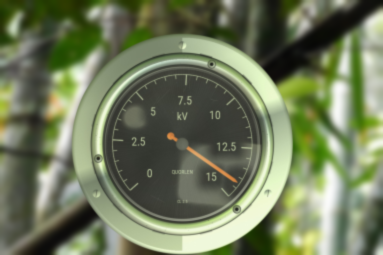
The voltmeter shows 14.25; kV
